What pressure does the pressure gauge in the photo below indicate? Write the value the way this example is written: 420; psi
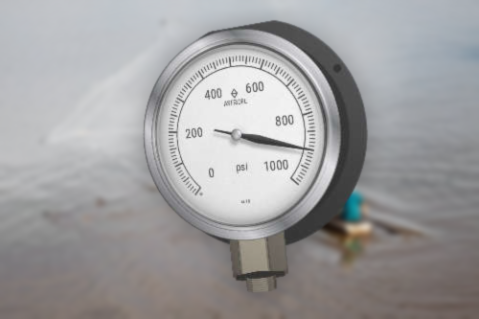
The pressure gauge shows 900; psi
